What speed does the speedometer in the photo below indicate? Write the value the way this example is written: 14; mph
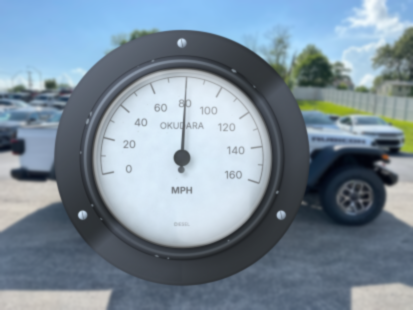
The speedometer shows 80; mph
